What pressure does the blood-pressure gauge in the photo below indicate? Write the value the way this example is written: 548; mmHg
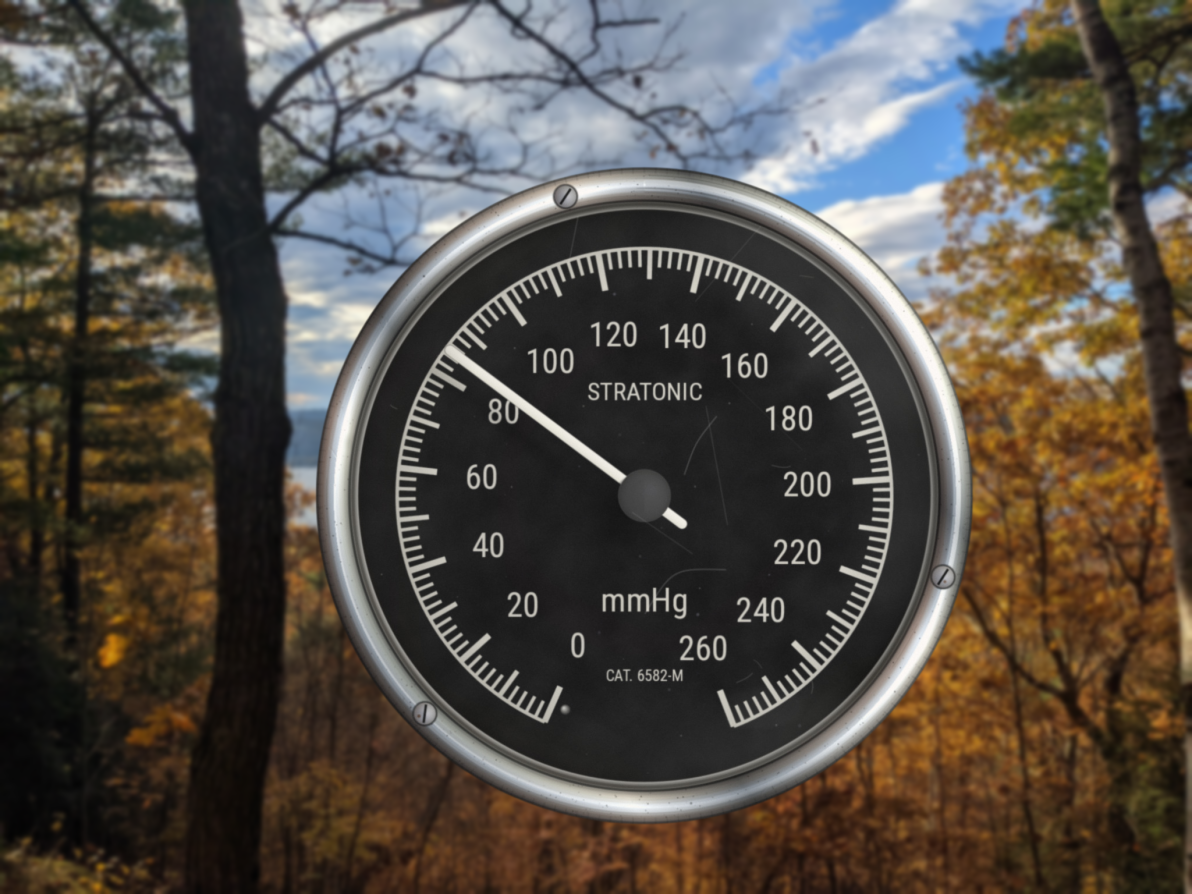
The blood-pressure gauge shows 85; mmHg
